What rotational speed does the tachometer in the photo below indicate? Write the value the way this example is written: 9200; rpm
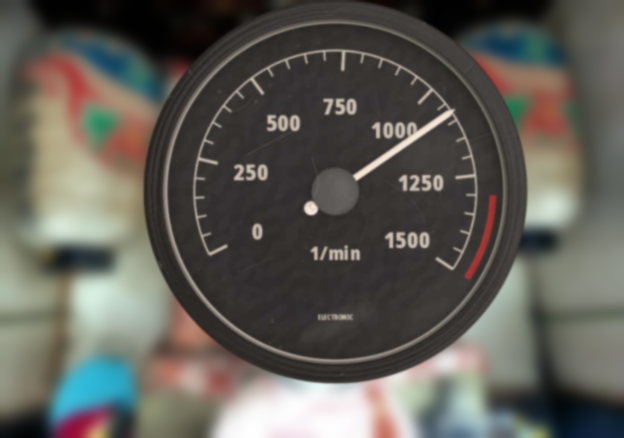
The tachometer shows 1075; rpm
